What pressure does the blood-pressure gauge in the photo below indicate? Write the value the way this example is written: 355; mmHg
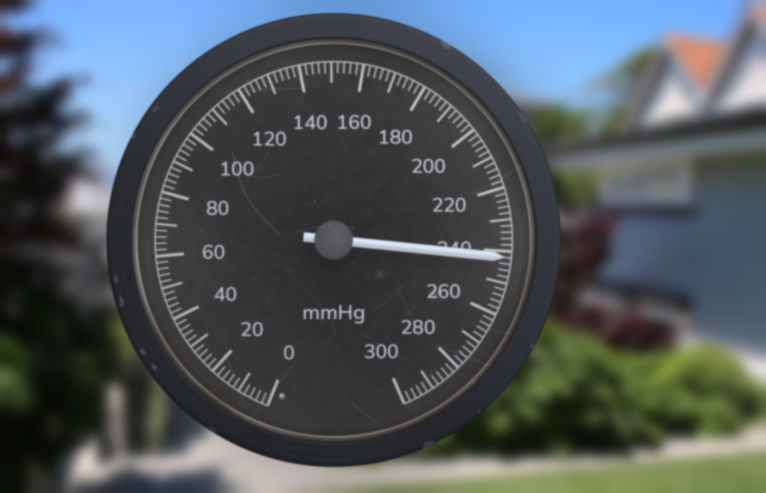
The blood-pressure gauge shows 242; mmHg
